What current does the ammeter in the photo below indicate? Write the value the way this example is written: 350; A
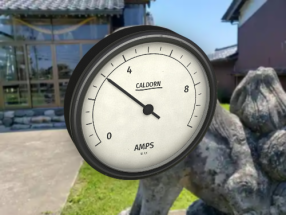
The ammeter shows 3; A
